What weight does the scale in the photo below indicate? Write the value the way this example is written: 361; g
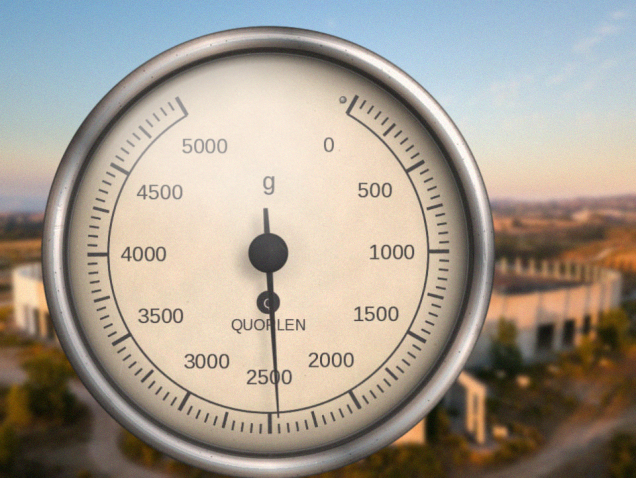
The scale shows 2450; g
